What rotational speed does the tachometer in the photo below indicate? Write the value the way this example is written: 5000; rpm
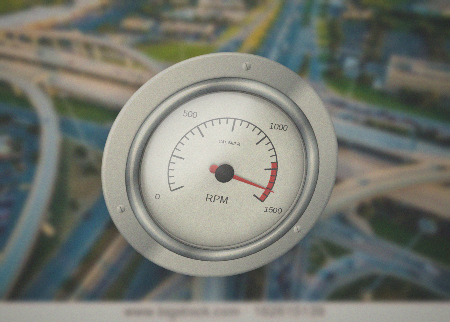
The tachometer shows 1400; rpm
